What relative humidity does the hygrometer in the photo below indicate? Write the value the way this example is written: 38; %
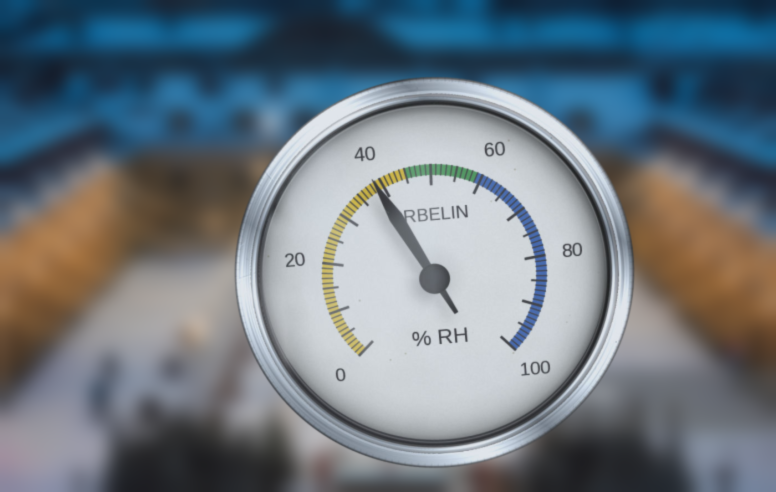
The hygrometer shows 39; %
